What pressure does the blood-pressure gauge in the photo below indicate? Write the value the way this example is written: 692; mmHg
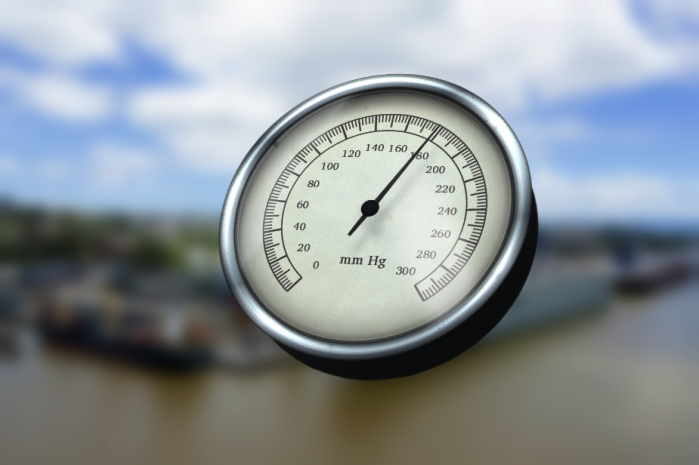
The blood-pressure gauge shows 180; mmHg
